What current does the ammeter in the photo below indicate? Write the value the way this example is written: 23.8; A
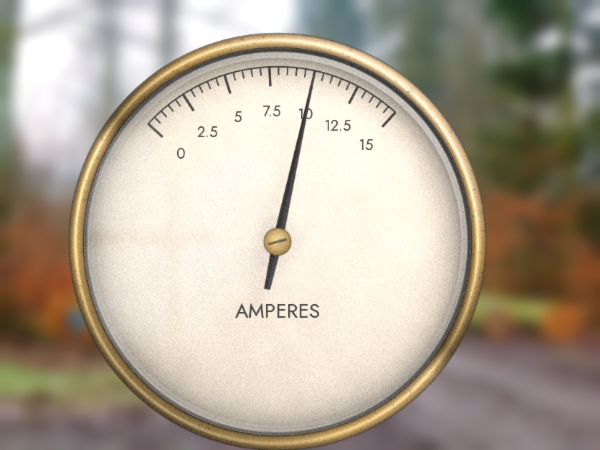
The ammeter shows 10; A
